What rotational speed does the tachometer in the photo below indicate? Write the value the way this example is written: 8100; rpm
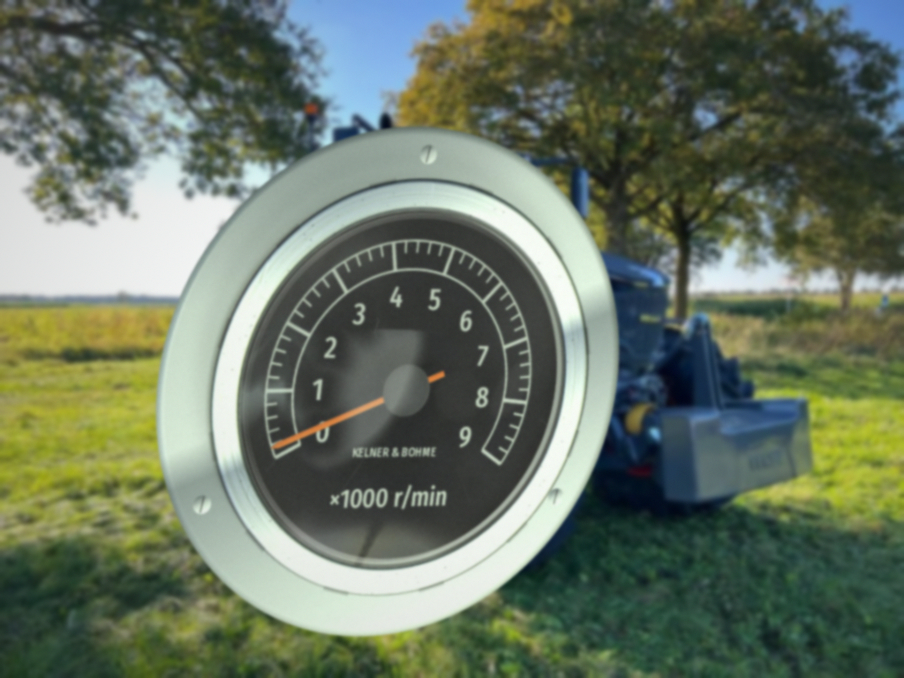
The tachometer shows 200; rpm
